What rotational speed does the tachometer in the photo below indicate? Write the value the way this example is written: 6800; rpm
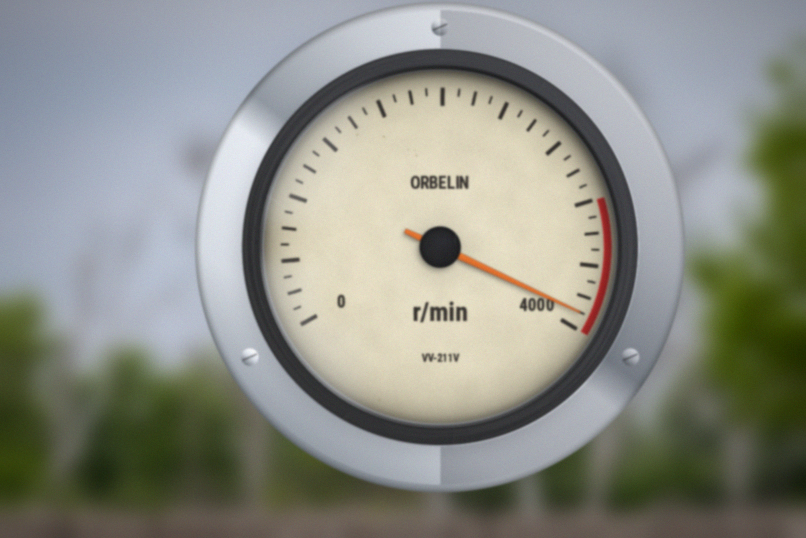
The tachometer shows 3900; rpm
